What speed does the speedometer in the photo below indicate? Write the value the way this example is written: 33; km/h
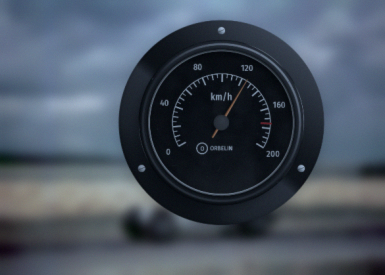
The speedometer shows 125; km/h
